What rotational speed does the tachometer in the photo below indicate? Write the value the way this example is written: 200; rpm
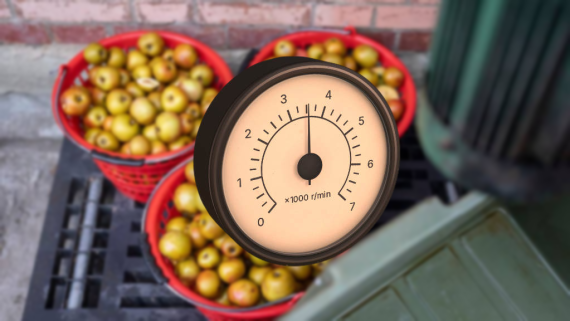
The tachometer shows 3500; rpm
